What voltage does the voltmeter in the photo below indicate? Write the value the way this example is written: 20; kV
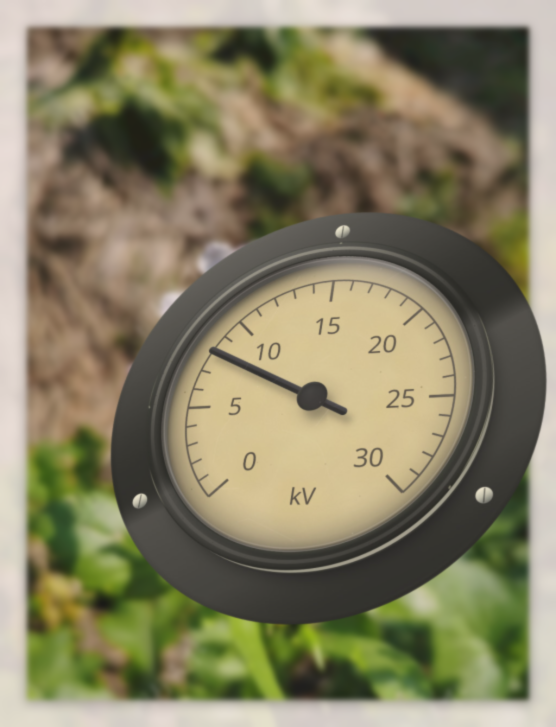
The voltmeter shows 8; kV
